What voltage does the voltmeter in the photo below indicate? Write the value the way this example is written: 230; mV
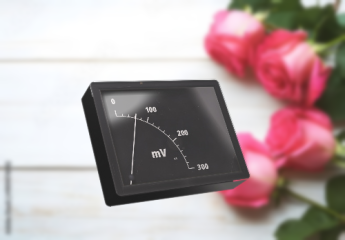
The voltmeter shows 60; mV
